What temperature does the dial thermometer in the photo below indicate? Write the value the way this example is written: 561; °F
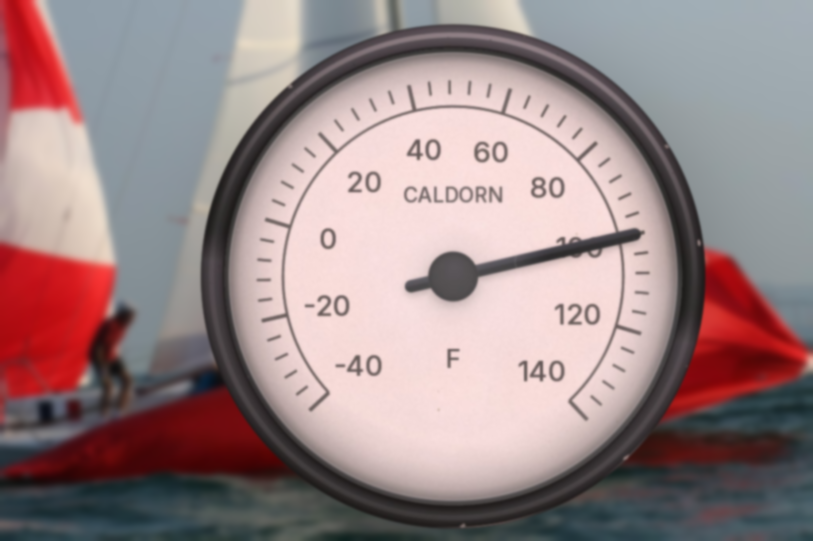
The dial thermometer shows 100; °F
